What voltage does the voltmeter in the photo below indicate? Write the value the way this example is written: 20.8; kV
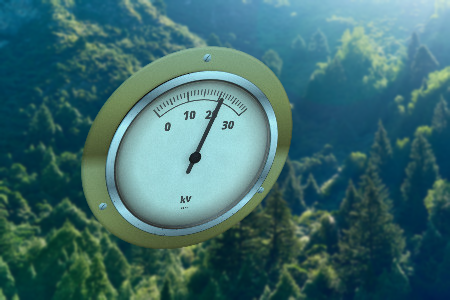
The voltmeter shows 20; kV
